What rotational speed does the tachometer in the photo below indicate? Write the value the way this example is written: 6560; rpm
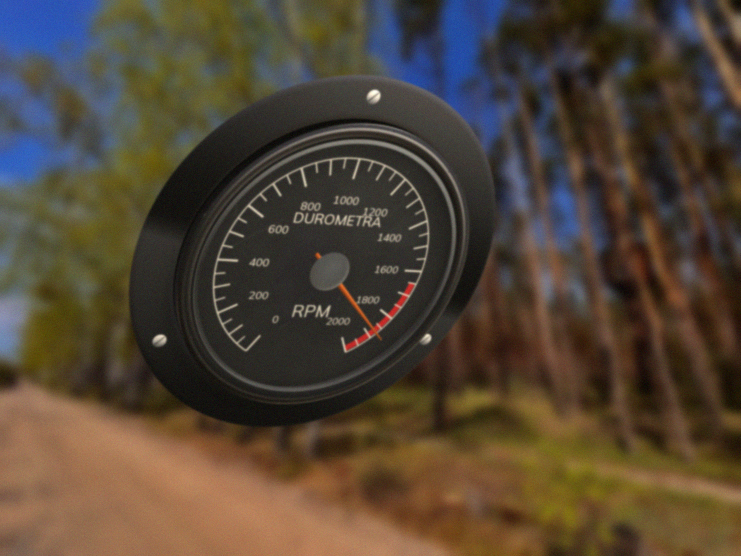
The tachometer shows 1875; rpm
